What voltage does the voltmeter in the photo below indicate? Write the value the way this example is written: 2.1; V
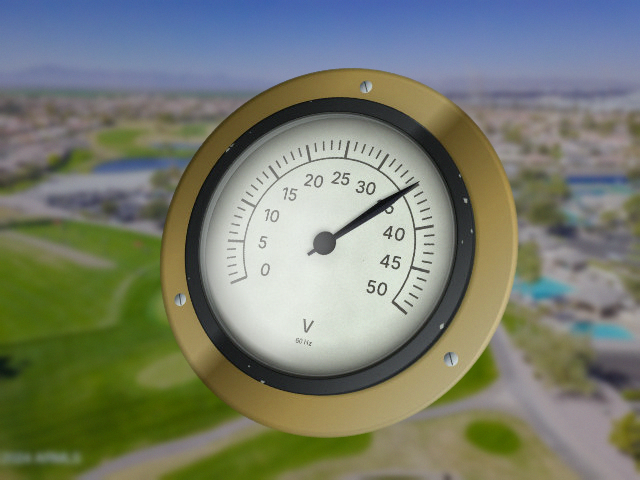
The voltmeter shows 35; V
